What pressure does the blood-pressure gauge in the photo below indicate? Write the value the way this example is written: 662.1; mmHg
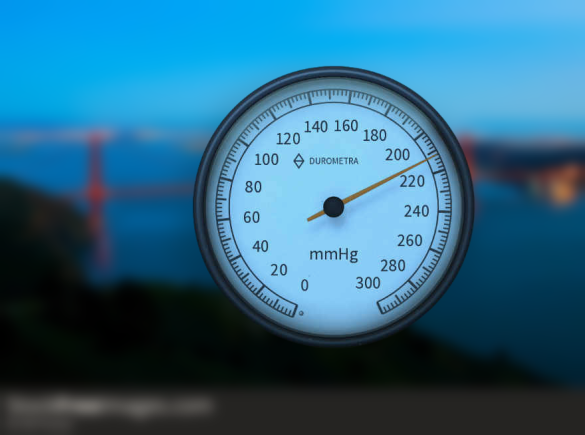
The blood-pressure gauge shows 212; mmHg
